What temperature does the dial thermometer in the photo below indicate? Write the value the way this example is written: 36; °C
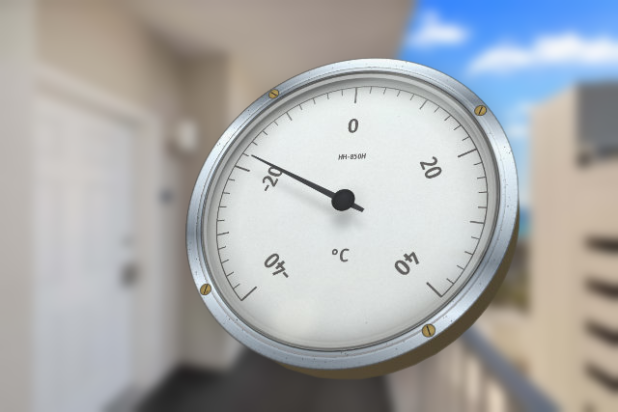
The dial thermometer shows -18; °C
